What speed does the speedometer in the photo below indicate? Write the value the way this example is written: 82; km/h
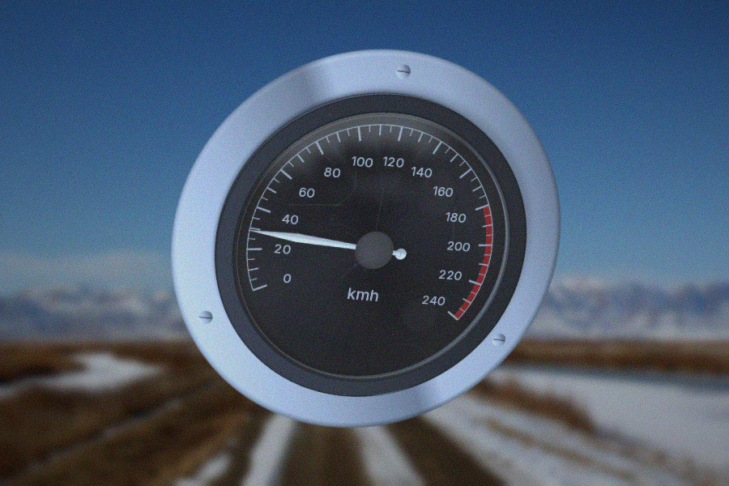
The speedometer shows 30; km/h
